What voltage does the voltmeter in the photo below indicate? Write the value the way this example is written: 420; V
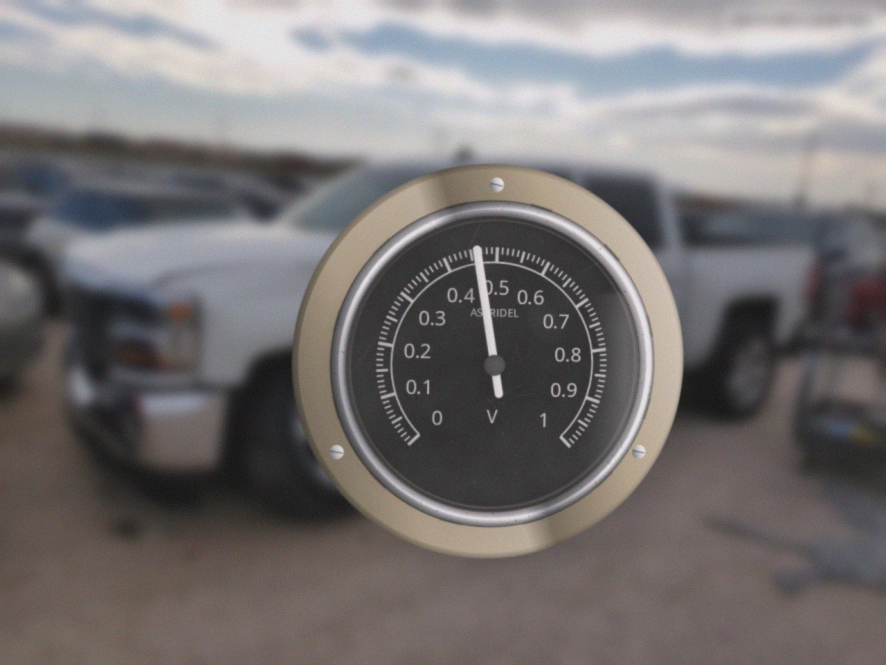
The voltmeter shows 0.46; V
